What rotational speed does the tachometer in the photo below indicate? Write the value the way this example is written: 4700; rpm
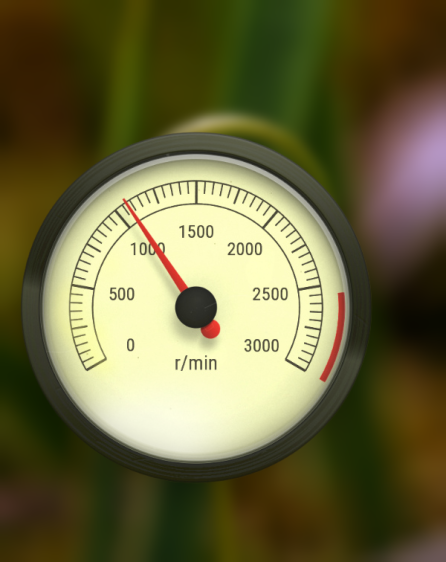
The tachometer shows 1075; rpm
